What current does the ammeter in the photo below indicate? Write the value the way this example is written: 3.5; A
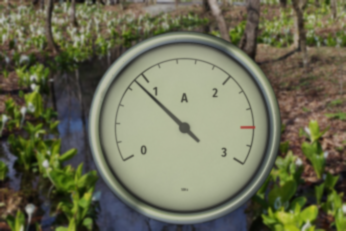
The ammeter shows 0.9; A
